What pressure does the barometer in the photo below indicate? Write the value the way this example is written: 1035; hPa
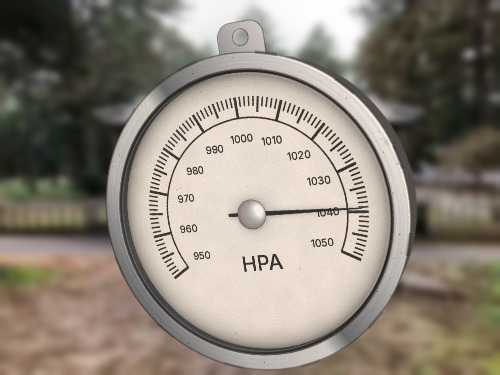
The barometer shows 1039; hPa
